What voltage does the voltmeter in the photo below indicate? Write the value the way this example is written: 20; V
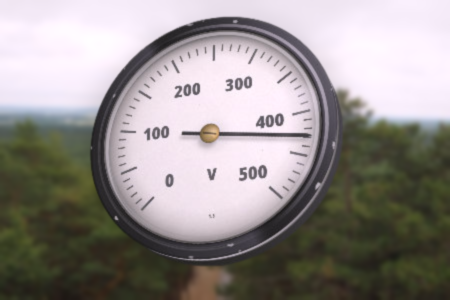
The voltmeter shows 430; V
